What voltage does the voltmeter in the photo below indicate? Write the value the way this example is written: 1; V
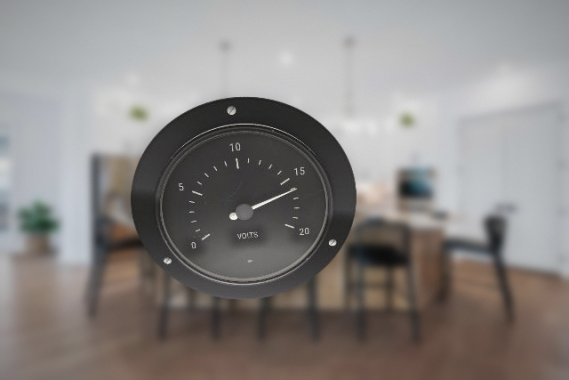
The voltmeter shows 16; V
